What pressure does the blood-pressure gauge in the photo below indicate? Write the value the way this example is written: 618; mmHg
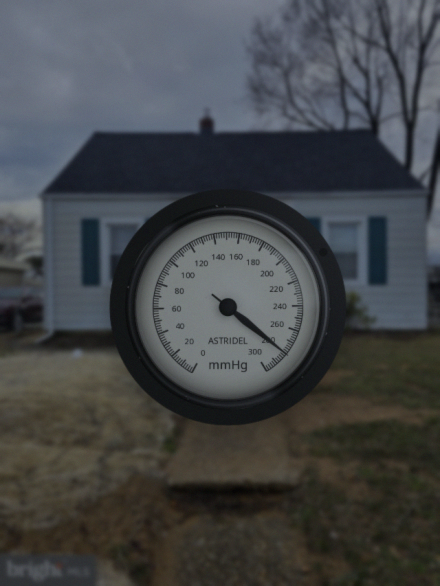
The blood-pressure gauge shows 280; mmHg
